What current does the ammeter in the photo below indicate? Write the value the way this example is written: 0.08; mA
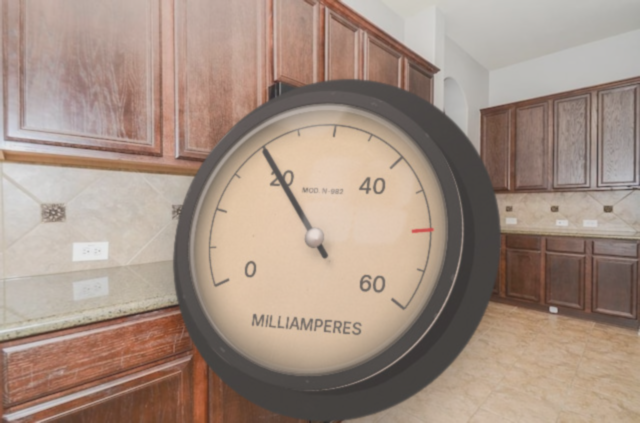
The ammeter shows 20; mA
